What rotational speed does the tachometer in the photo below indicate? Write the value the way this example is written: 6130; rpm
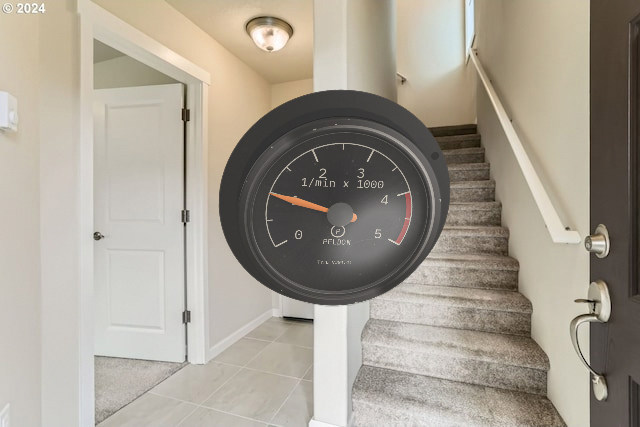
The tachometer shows 1000; rpm
